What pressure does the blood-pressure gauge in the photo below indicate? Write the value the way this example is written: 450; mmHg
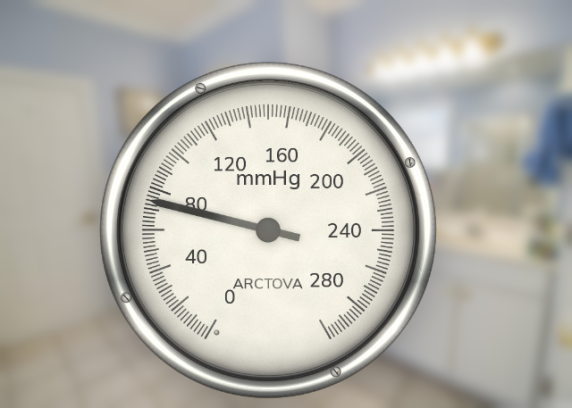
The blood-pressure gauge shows 74; mmHg
